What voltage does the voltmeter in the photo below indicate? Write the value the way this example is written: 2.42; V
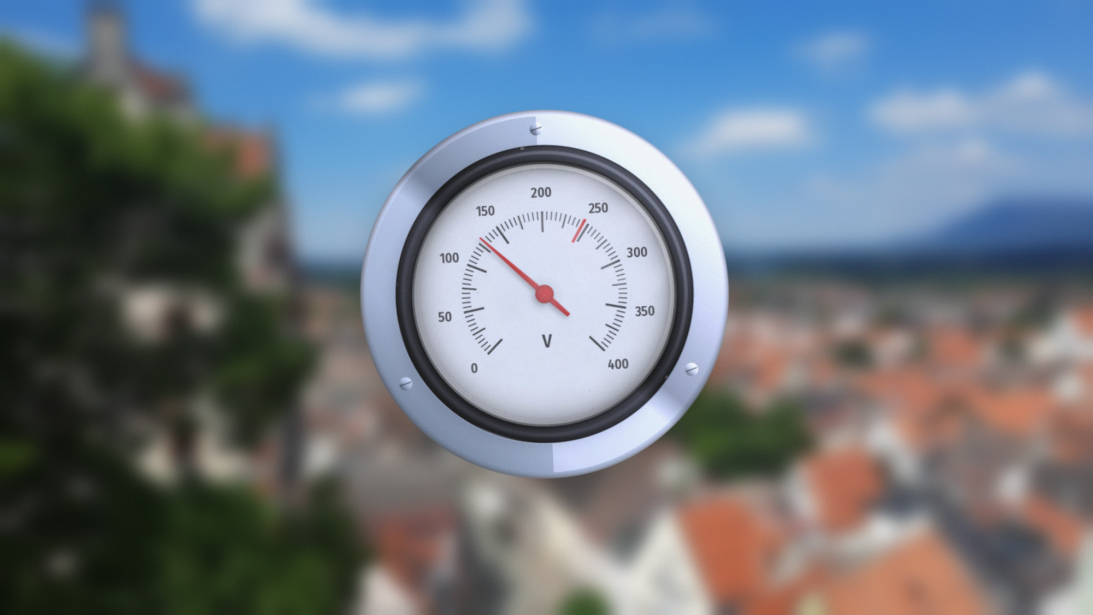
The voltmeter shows 130; V
